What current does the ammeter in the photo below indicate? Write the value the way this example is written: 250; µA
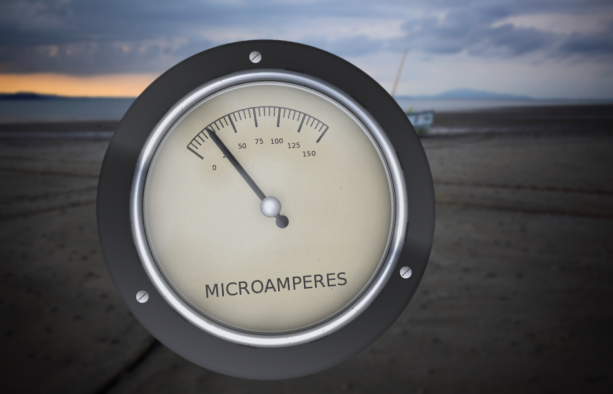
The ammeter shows 25; µA
